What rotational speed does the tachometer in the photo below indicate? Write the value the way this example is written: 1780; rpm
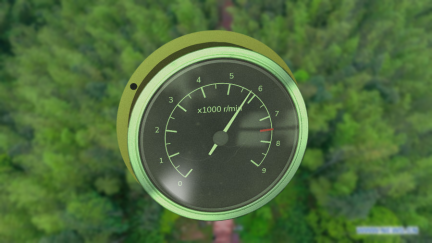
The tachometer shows 5750; rpm
